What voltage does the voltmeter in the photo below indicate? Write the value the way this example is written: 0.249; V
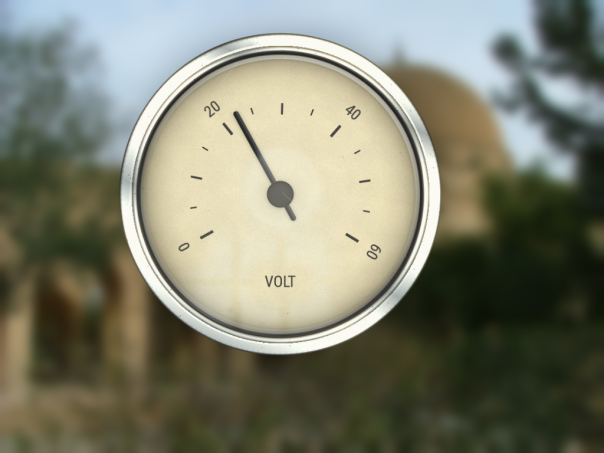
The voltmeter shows 22.5; V
